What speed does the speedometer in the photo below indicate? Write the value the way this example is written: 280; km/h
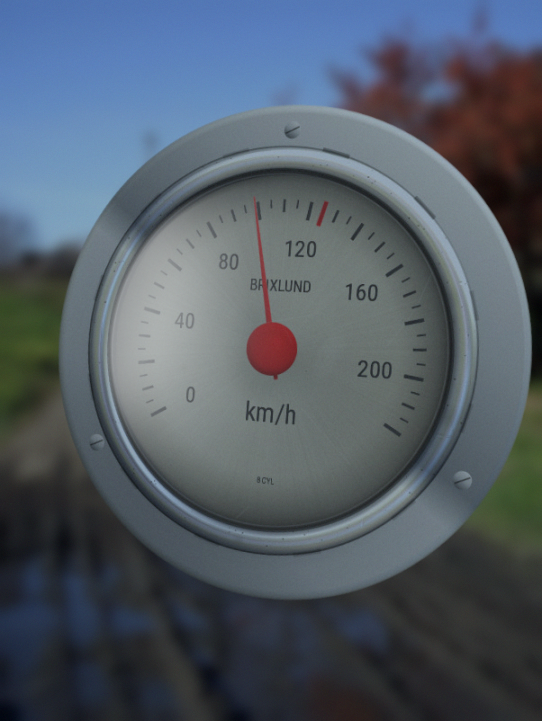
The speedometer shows 100; km/h
